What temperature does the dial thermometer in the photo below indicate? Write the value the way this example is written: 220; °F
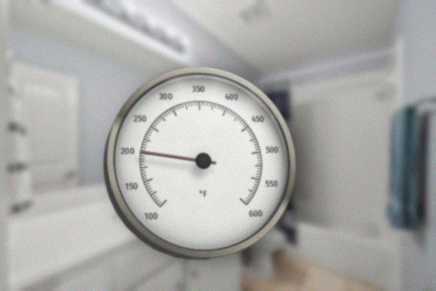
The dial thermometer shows 200; °F
